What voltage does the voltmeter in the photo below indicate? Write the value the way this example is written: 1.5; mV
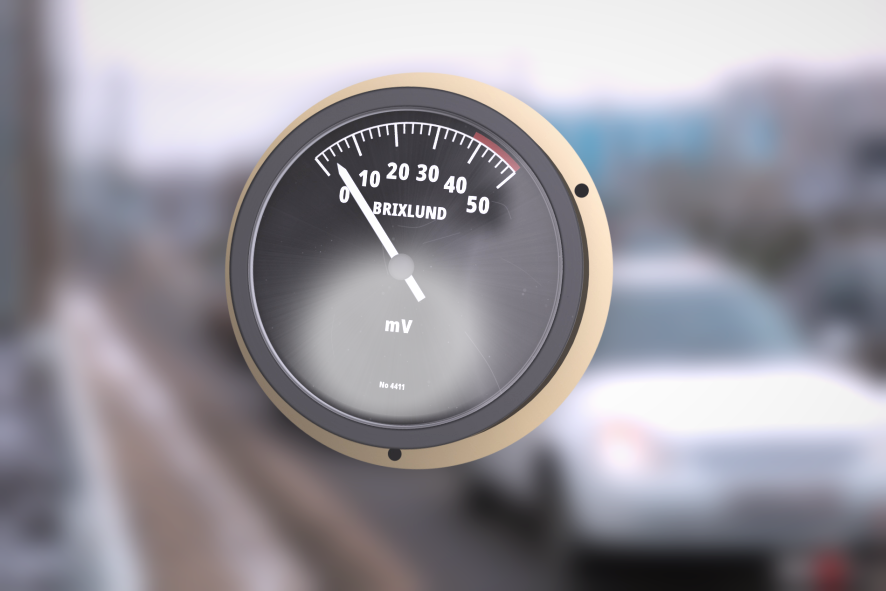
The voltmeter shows 4; mV
